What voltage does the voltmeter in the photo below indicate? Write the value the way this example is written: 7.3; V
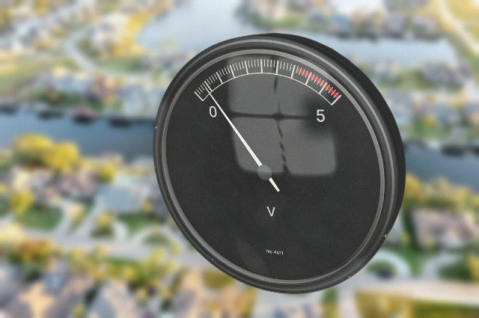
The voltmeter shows 0.5; V
